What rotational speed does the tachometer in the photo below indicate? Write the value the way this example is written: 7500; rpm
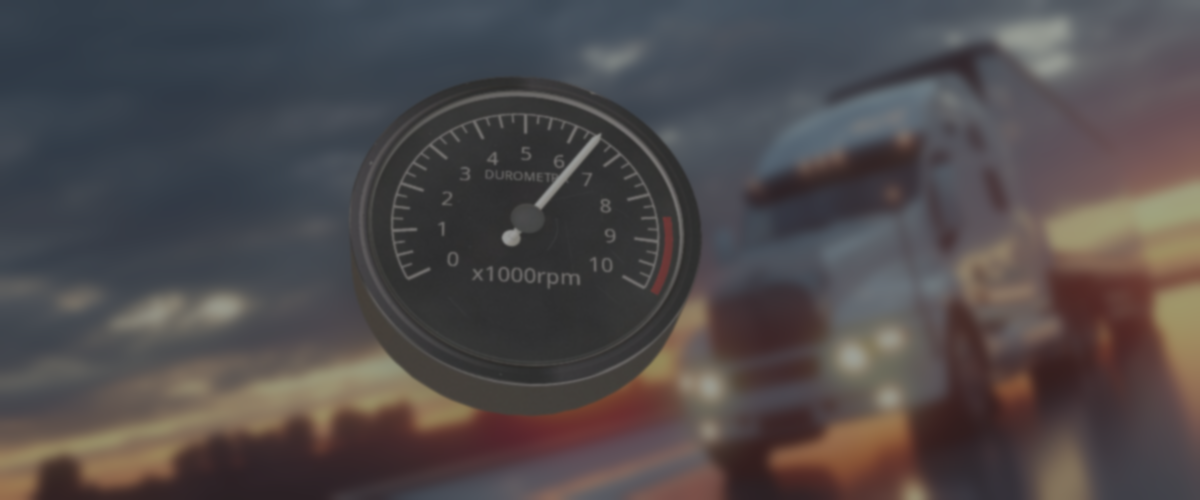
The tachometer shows 6500; rpm
